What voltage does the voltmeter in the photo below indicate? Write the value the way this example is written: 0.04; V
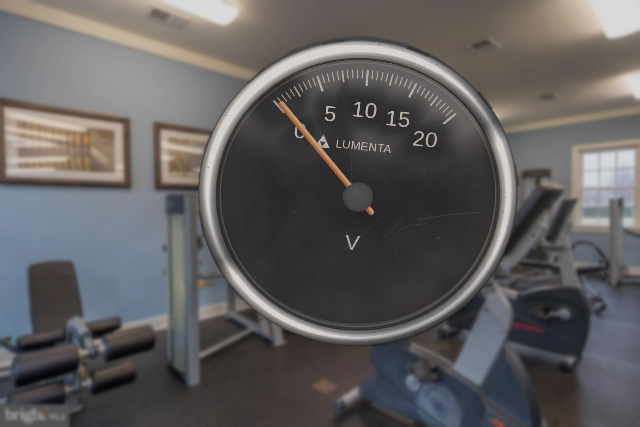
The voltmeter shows 0.5; V
